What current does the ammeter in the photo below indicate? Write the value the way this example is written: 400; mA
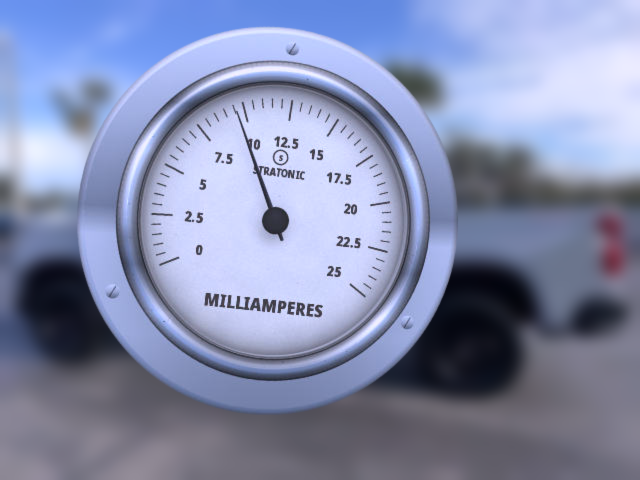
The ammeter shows 9.5; mA
